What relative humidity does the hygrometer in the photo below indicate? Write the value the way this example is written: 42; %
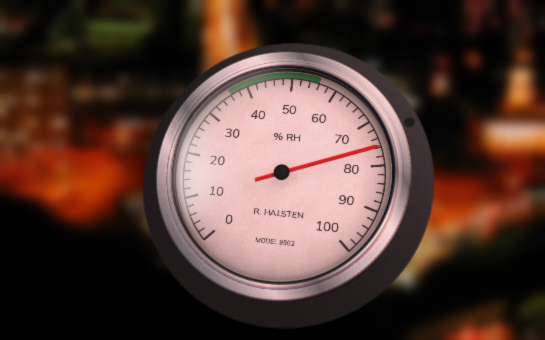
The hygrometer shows 76; %
